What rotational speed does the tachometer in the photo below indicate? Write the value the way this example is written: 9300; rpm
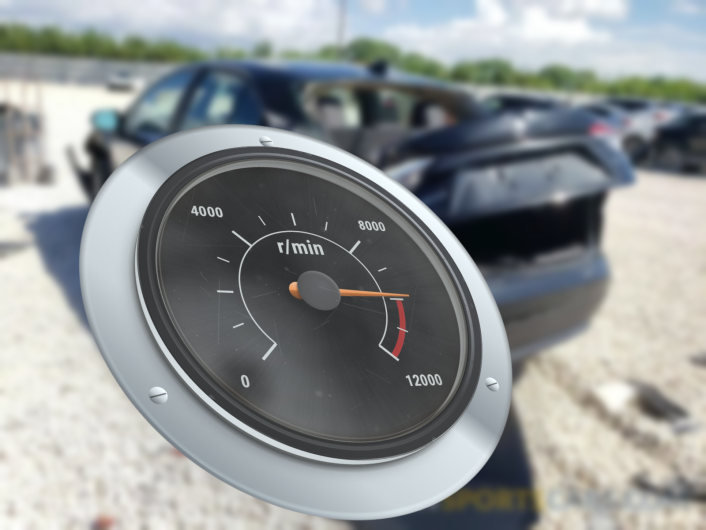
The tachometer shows 10000; rpm
